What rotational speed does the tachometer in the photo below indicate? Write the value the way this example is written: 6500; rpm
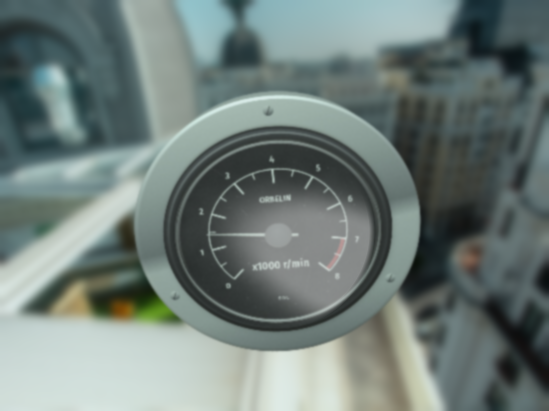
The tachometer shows 1500; rpm
